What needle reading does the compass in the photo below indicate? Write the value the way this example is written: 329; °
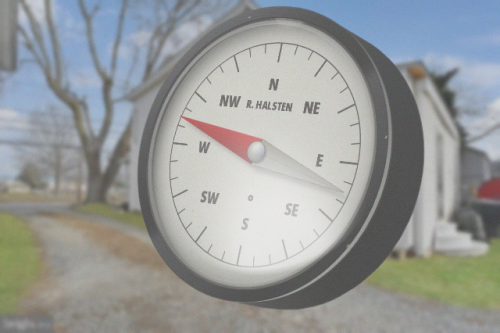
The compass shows 285; °
